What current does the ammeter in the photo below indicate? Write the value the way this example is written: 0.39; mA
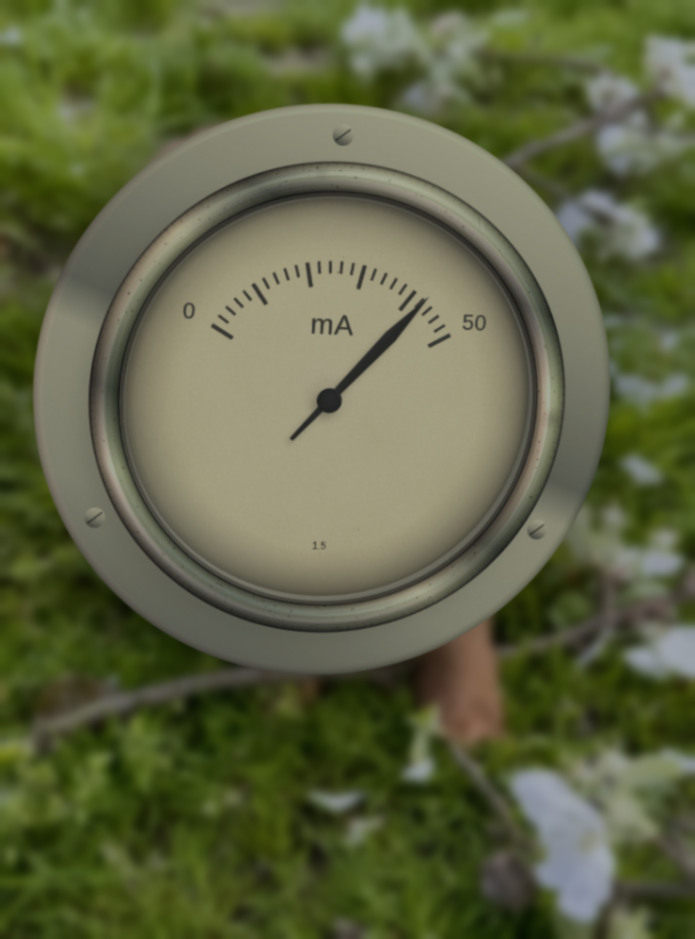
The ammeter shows 42; mA
